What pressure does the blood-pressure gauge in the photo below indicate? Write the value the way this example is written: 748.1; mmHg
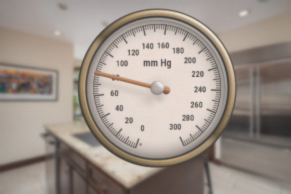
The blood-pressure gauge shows 80; mmHg
